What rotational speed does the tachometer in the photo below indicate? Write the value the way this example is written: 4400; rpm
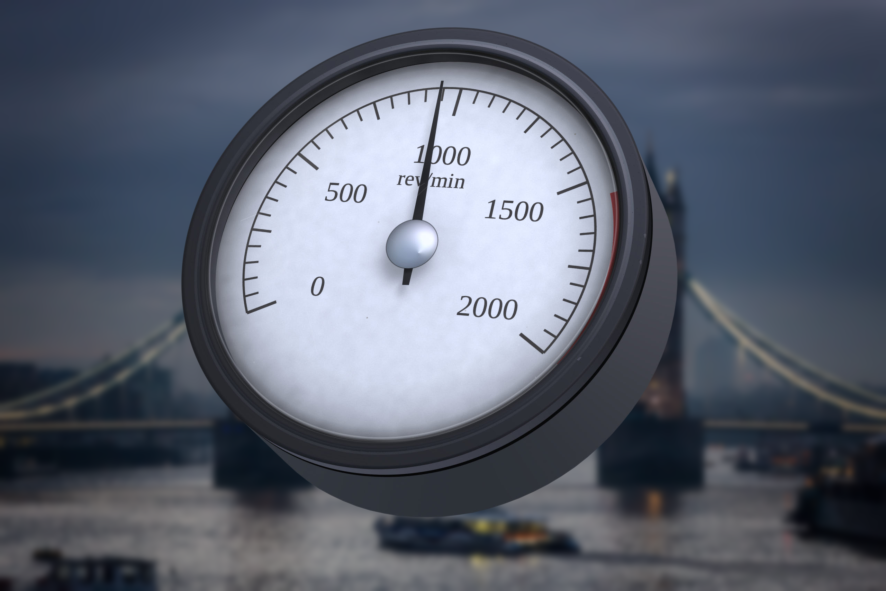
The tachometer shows 950; rpm
